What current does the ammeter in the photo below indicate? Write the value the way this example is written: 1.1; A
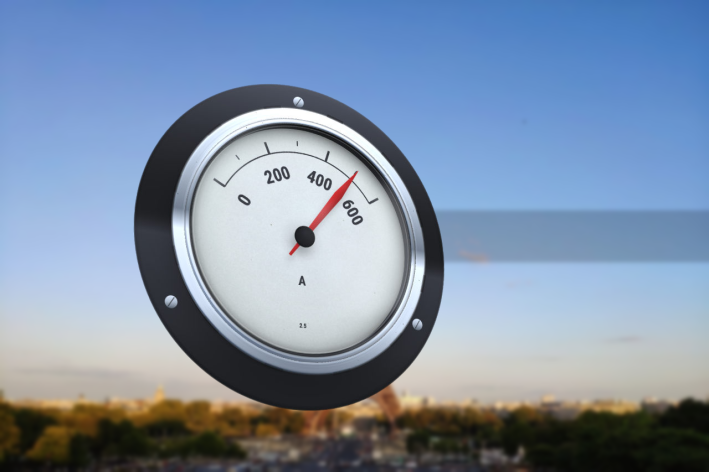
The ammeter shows 500; A
